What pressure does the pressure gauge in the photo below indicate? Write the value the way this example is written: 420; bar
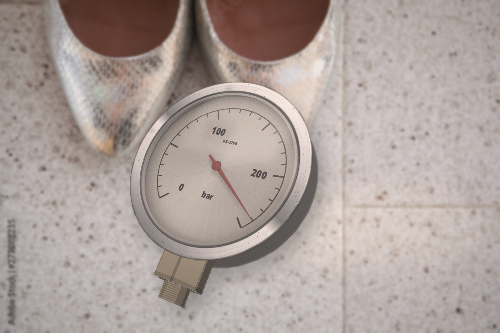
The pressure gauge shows 240; bar
